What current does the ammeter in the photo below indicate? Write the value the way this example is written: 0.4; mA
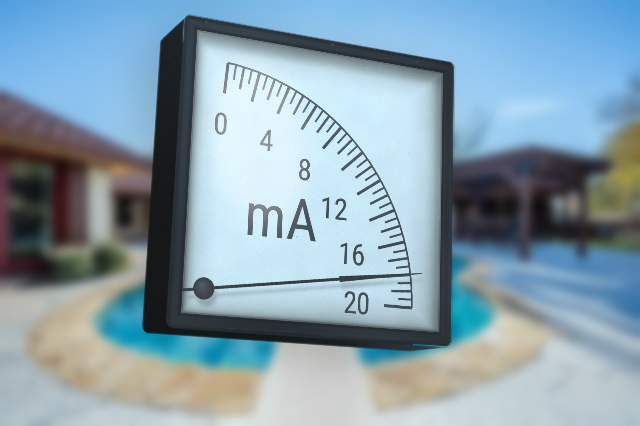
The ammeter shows 18; mA
